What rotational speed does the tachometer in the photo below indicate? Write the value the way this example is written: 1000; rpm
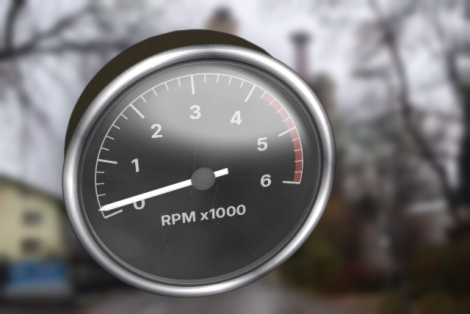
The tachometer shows 200; rpm
